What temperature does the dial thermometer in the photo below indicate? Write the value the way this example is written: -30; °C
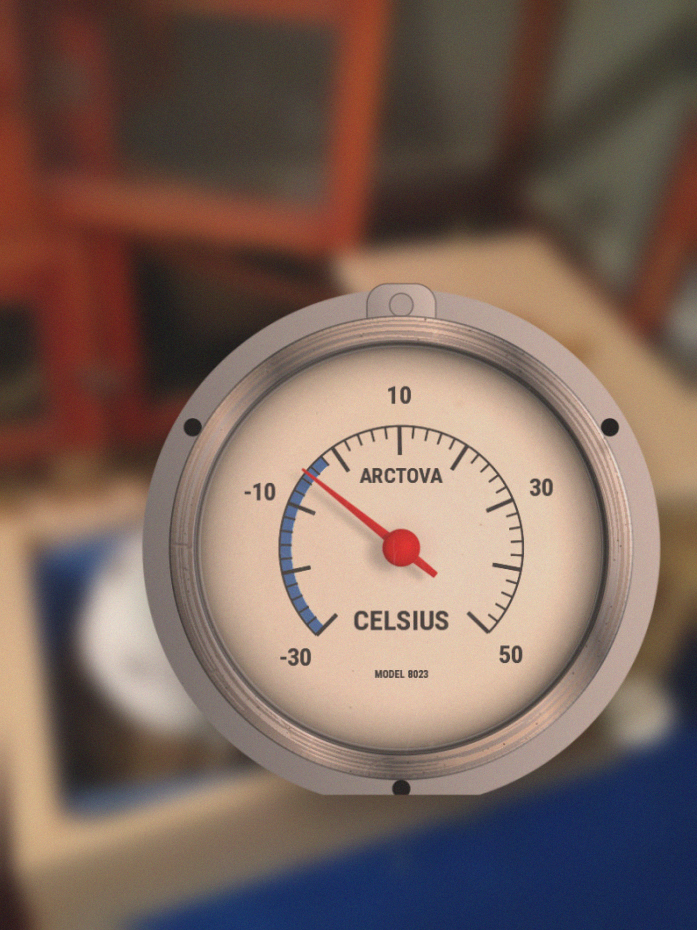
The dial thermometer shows -5; °C
